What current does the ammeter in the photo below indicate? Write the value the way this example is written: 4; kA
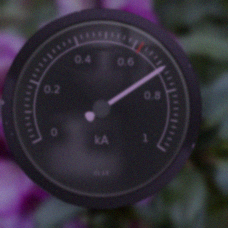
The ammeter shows 0.72; kA
